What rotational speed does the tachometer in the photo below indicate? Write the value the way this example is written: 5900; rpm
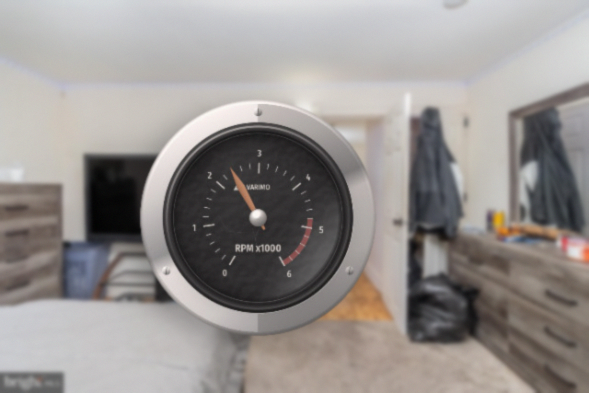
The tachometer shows 2400; rpm
